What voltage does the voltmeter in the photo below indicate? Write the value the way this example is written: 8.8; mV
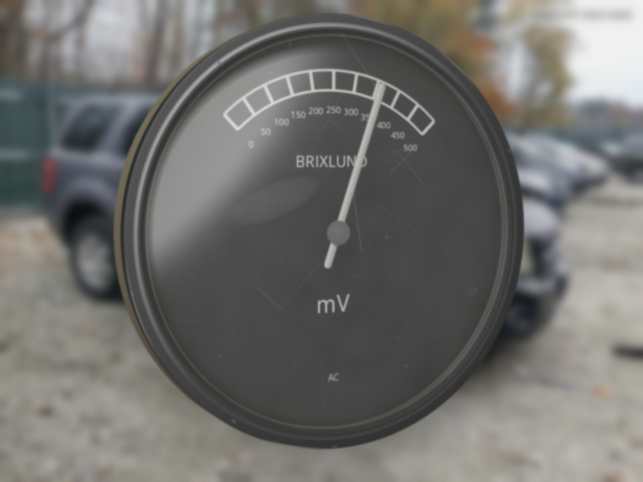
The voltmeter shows 350; mV
